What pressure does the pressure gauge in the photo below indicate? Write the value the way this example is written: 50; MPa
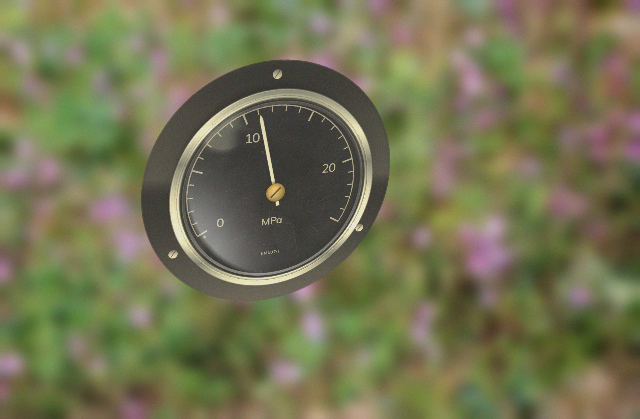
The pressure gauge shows 11; MPa
